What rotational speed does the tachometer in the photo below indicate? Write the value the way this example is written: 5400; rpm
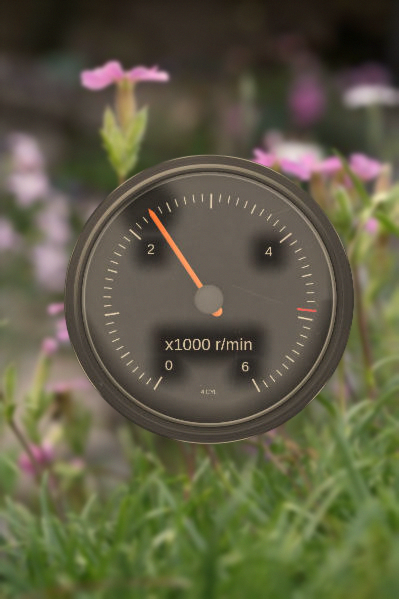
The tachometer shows 2300; rpm
